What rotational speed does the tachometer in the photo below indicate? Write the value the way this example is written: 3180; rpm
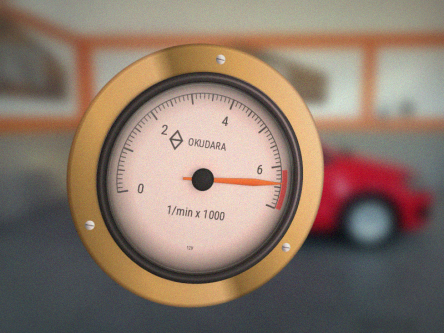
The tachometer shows 6400; rpm
